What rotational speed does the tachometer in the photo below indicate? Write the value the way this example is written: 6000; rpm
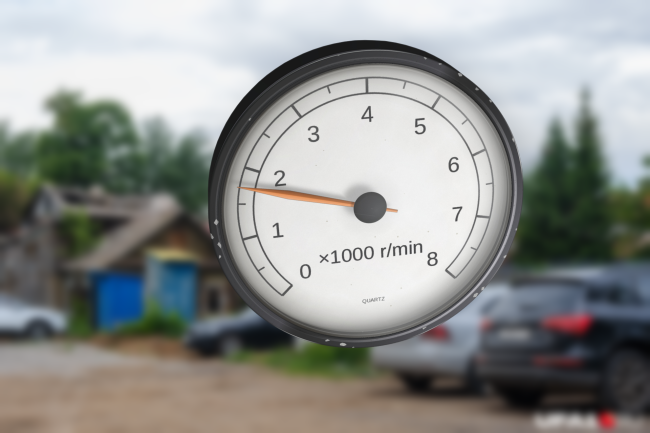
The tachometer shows 1750; rpm
